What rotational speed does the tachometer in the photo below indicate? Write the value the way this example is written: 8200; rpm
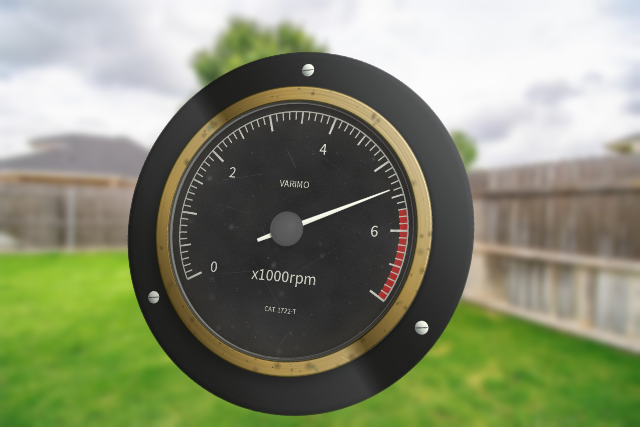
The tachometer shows 5400; rpm
